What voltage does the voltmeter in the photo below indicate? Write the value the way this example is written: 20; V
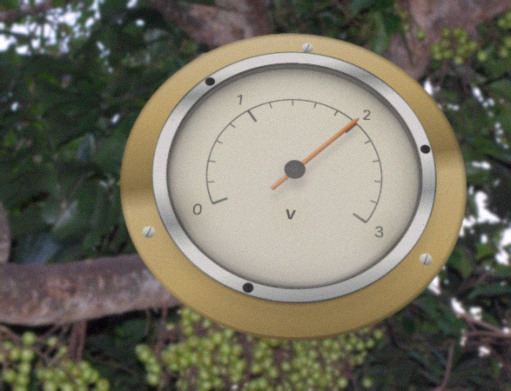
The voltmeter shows 2; V
